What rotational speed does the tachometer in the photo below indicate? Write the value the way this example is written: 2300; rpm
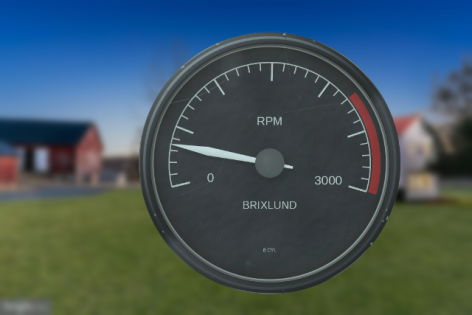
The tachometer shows 350; rpm
